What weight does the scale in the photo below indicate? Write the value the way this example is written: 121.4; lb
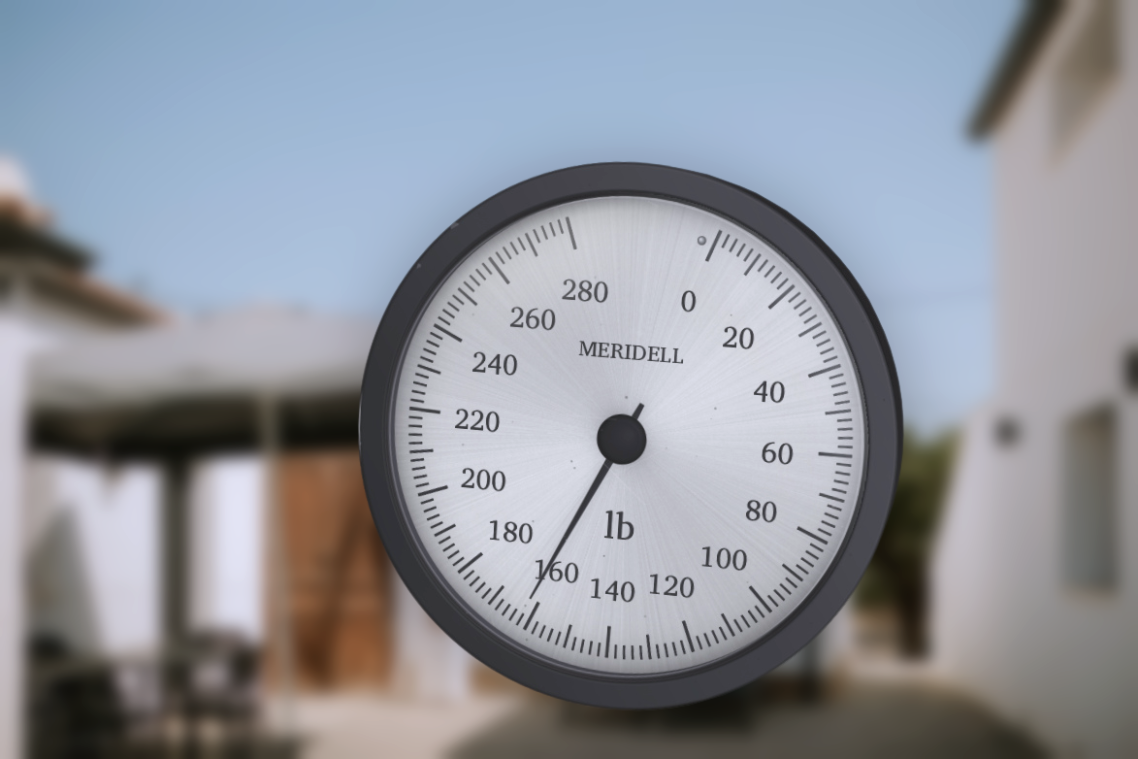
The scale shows 162; lb
